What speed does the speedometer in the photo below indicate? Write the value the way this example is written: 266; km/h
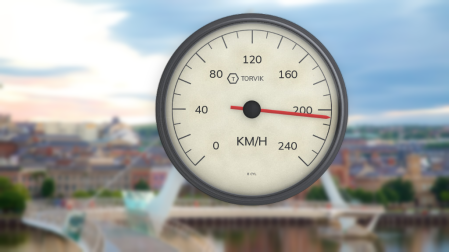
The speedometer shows 205; km/h
